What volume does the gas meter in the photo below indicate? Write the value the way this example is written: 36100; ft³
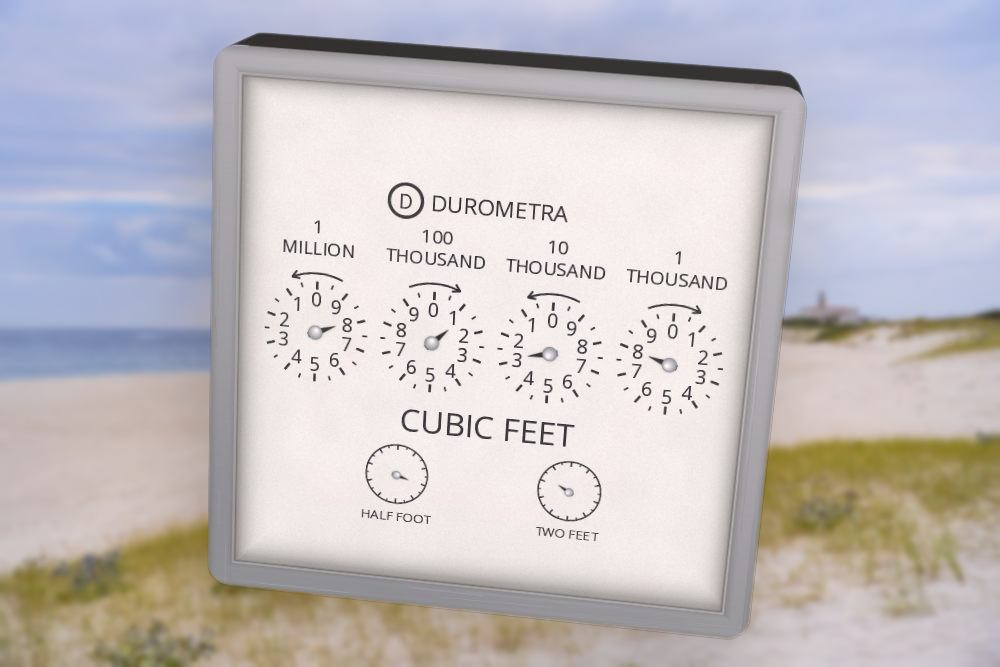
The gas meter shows 812800; ft³
